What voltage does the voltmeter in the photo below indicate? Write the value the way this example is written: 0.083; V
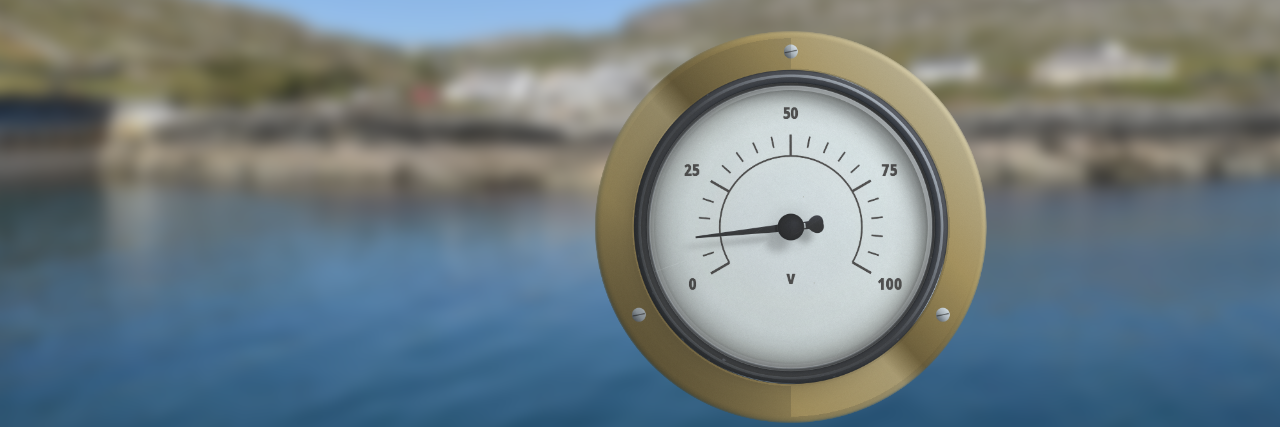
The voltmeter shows 10; V
